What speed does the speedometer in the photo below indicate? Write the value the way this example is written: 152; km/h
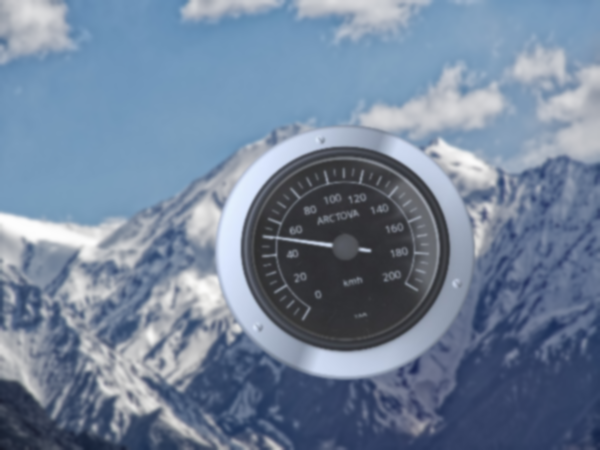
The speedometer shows 50; km/h
